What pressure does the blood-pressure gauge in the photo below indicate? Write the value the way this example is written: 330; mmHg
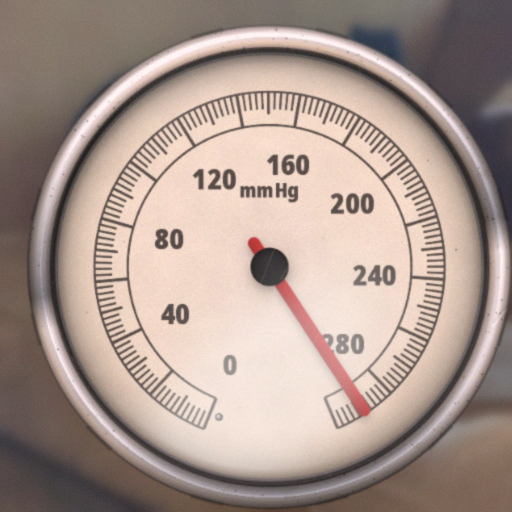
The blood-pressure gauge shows 290; mmHg
